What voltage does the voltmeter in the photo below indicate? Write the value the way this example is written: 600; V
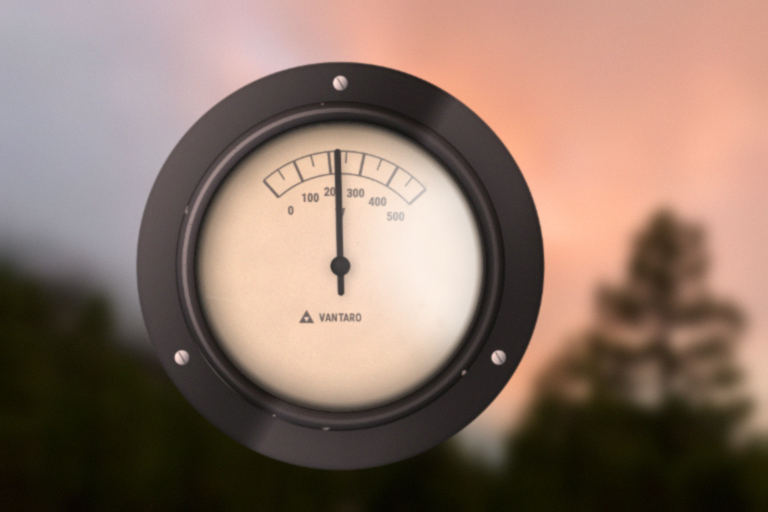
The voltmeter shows 225; V
